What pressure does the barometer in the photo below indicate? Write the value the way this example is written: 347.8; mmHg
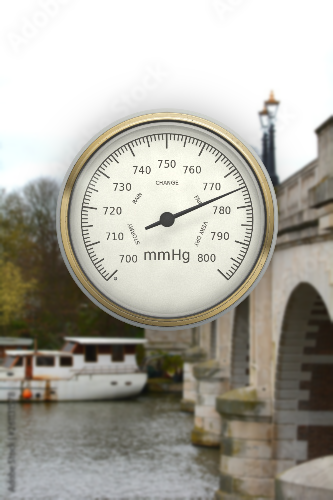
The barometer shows 775; mmHg
